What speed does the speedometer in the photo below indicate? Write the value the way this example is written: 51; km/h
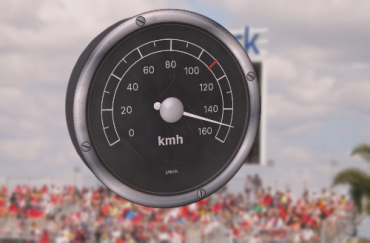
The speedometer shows 150; km/h
